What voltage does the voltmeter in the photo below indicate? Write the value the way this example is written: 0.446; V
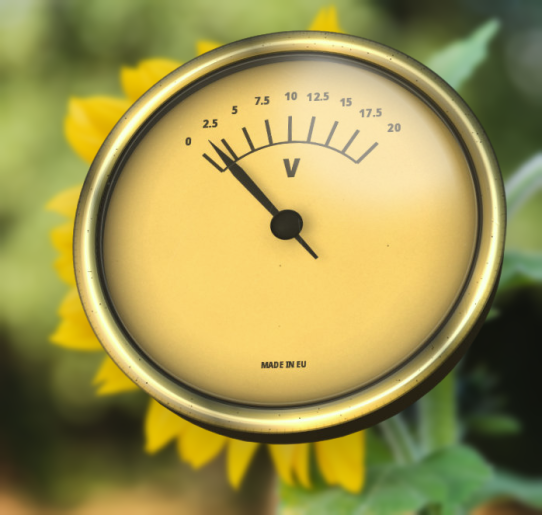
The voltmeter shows 1.25; V
